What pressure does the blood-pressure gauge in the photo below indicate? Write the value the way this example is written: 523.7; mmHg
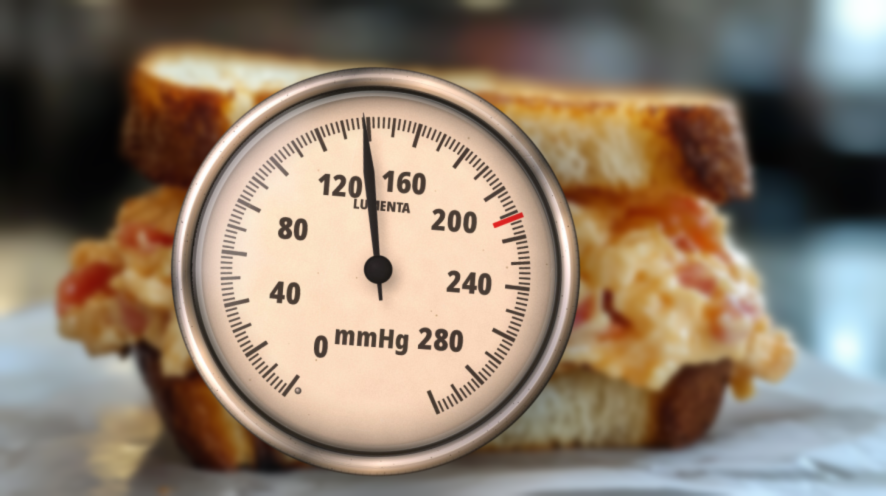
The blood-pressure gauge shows 138; mmHg
